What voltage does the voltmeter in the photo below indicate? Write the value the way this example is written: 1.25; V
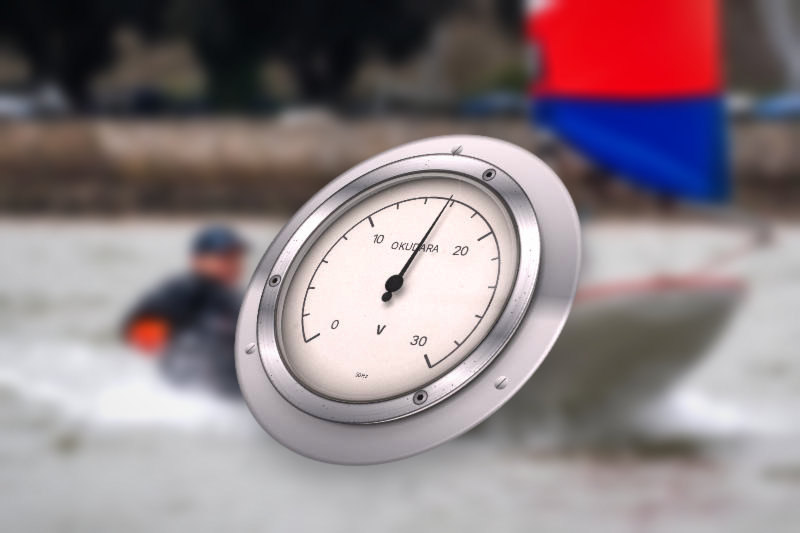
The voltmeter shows 16; V
